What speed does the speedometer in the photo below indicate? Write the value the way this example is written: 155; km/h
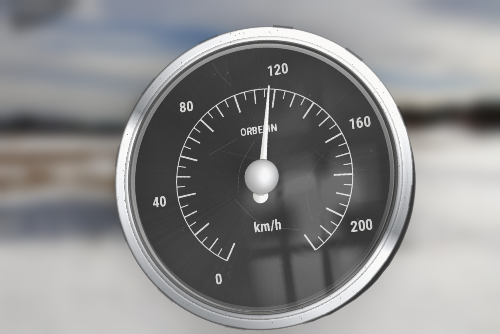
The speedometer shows 117.5; km/h
